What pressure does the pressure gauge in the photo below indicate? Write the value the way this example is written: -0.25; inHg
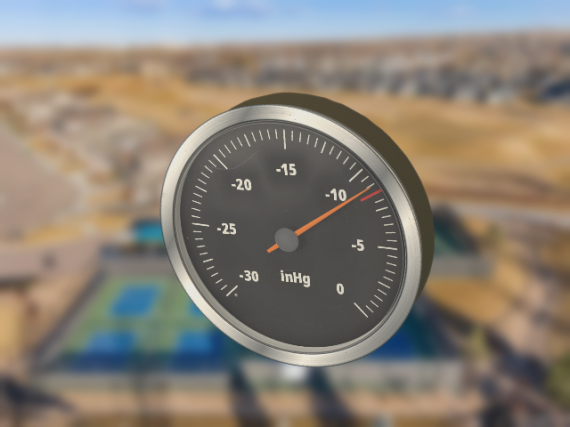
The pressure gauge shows -9; inHg
